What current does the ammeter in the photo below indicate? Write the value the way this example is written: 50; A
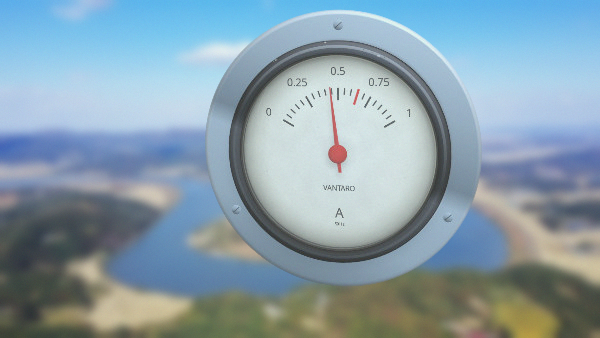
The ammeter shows 0.45; A
